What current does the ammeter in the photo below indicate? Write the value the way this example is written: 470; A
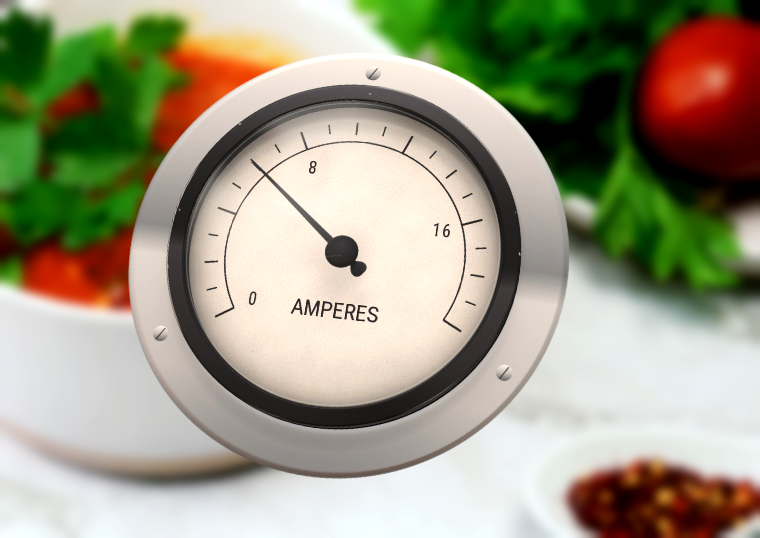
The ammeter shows 6; A
